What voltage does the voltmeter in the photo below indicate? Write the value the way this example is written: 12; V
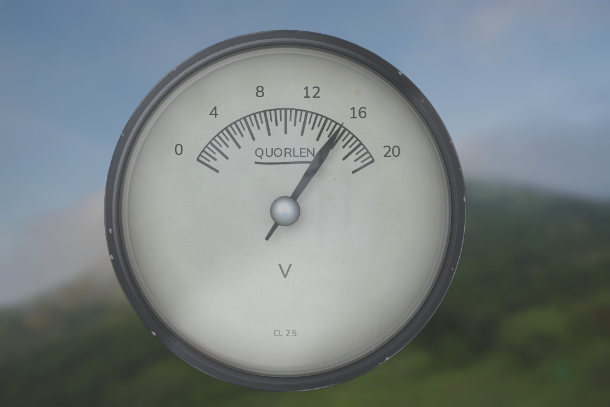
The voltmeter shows 15.5; V
